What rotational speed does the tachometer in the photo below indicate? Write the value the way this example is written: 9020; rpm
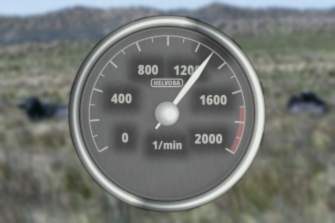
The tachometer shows 1300; rpm
